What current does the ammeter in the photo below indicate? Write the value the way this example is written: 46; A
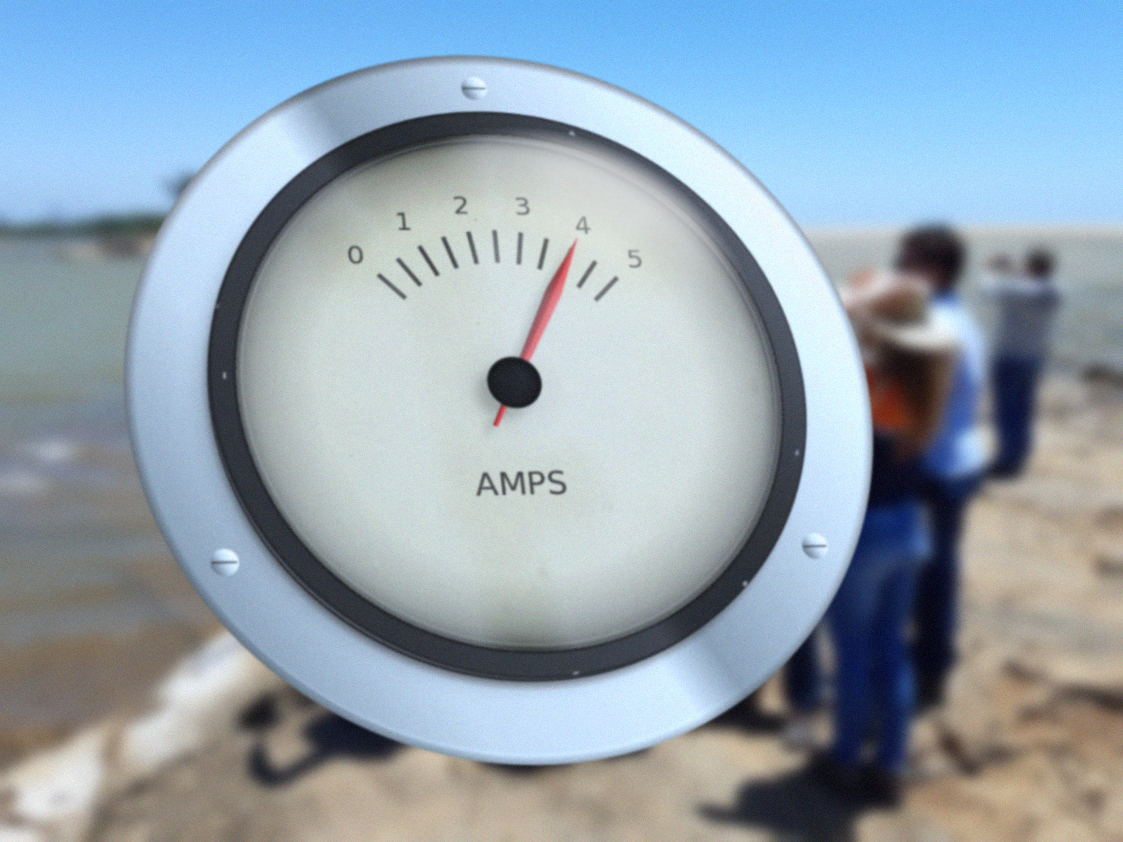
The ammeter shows 4; A
